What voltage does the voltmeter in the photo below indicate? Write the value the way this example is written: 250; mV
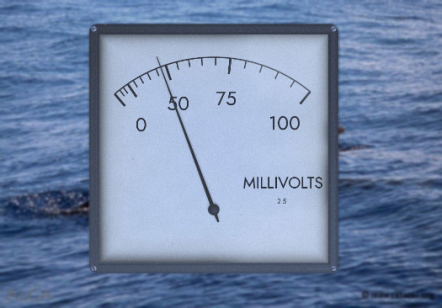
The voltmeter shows 47.5; mV
